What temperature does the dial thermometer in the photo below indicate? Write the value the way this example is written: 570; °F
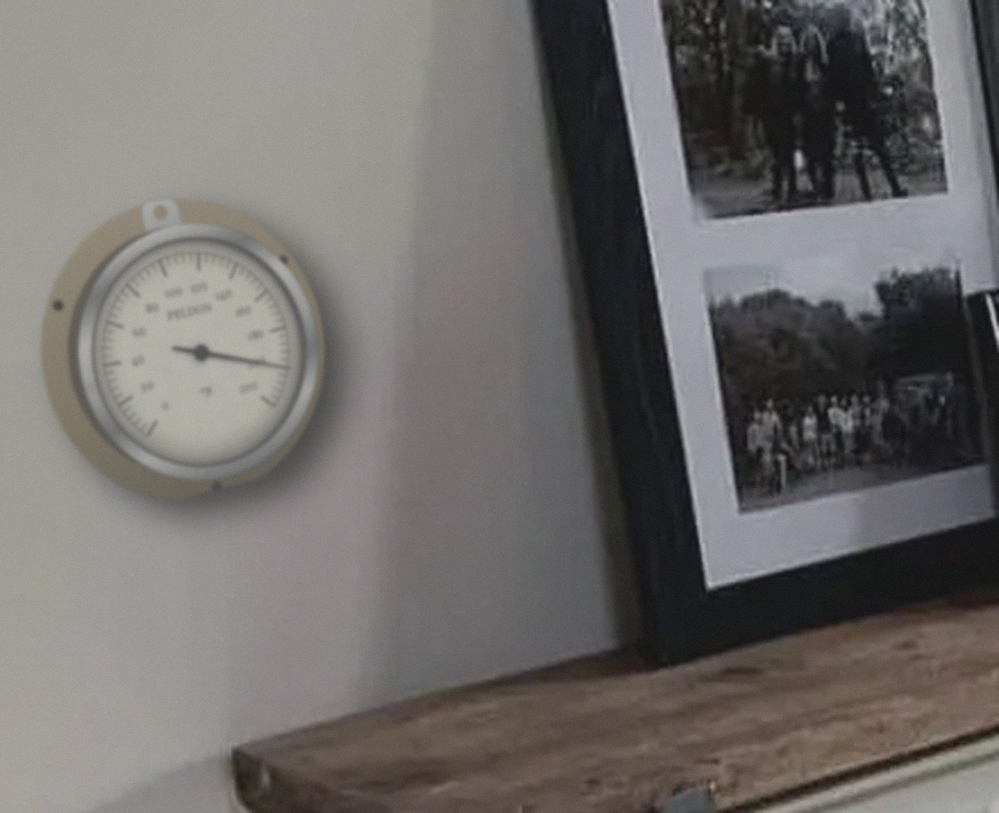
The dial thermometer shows 200; °F
